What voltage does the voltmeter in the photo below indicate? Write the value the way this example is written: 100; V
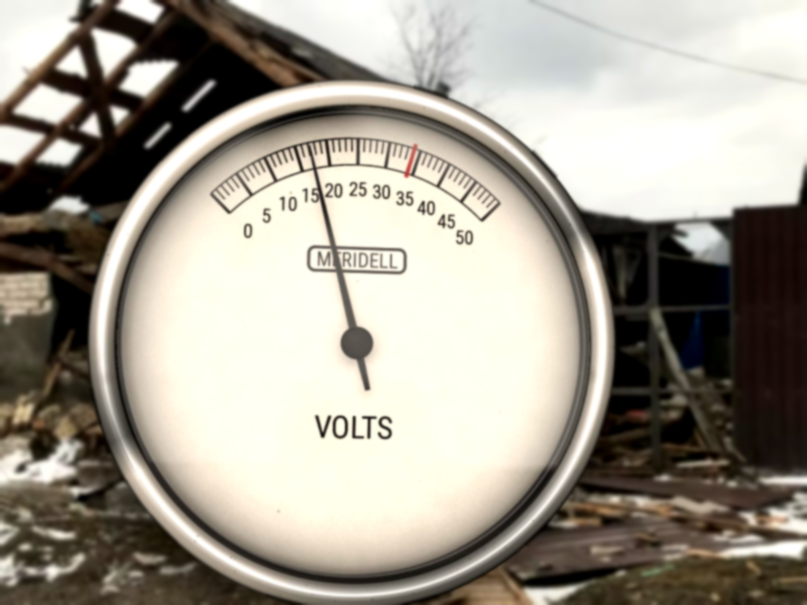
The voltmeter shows 17; V
